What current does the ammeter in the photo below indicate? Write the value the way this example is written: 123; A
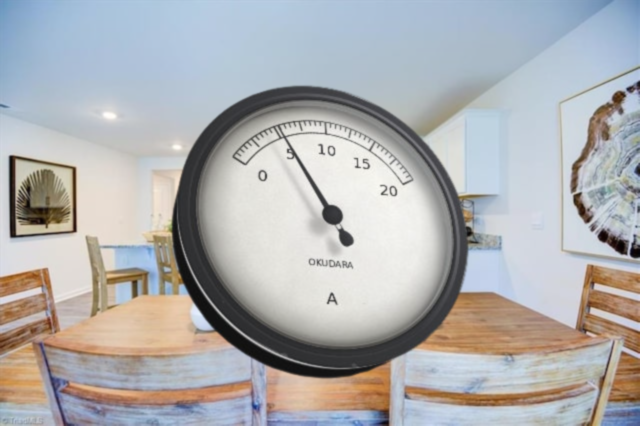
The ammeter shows 5; A
